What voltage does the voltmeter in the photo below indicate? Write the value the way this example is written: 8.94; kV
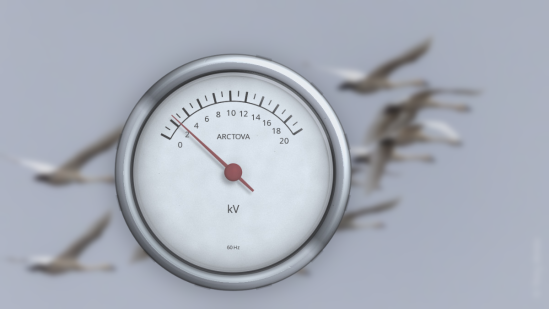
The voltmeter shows 2.5; kV
